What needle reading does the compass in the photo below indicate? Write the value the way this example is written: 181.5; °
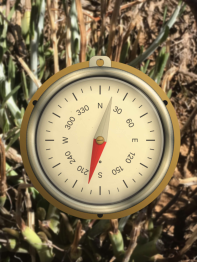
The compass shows 195; °
